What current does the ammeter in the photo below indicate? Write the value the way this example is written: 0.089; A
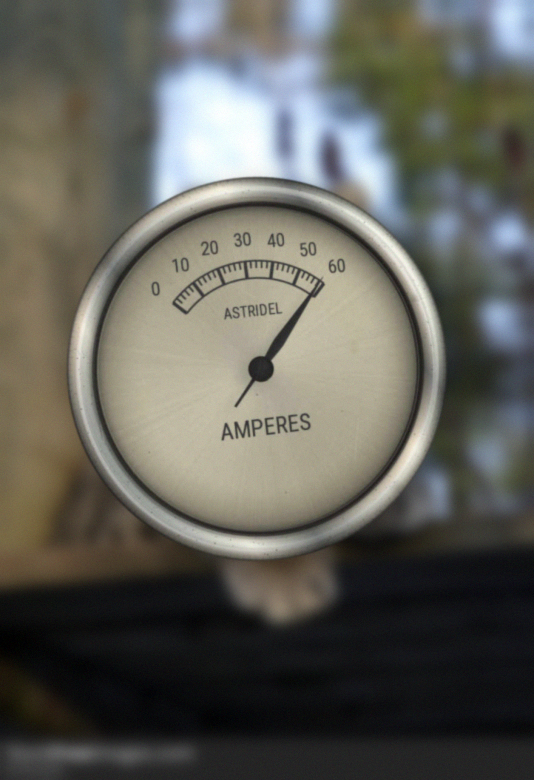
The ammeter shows 58; A
